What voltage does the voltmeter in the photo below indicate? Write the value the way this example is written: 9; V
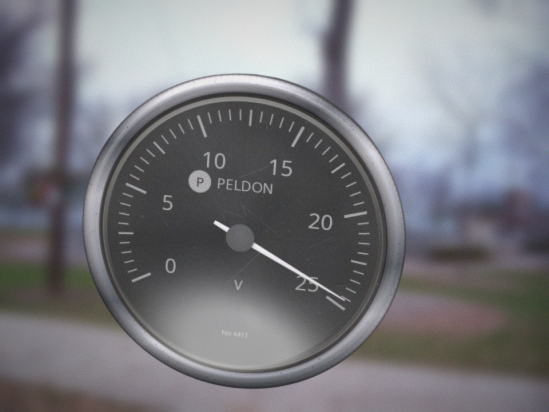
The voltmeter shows 24.5; V
